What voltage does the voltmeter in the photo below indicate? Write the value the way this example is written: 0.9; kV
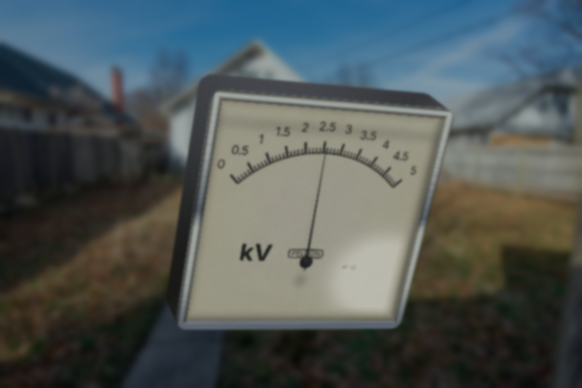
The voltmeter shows 2.5; kV
